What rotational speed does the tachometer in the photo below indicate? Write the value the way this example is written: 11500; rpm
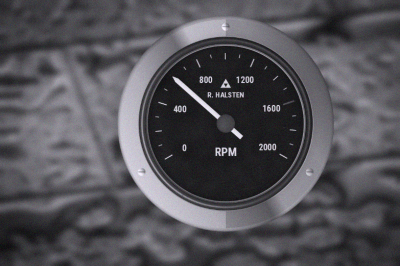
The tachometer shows 600; rpm
